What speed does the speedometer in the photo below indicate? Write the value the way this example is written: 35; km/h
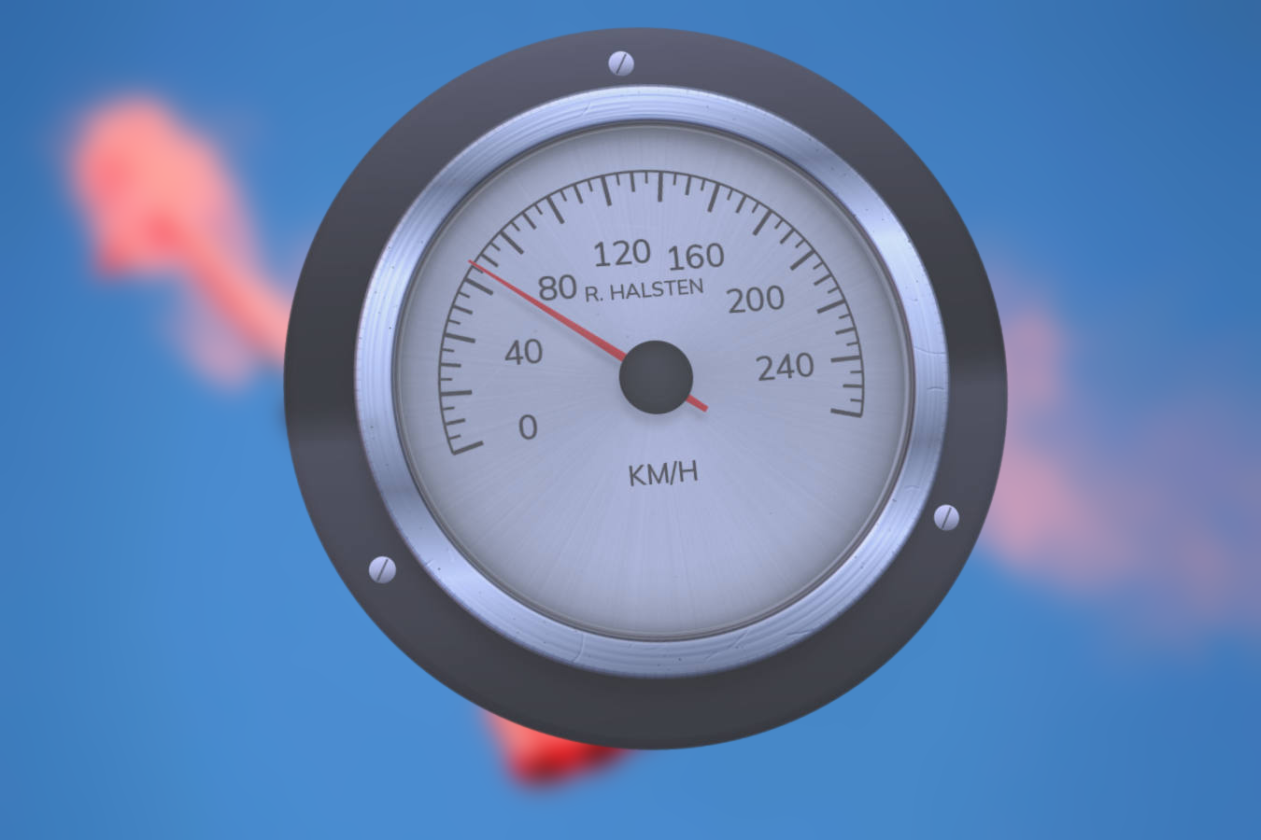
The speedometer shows 65; km/h
